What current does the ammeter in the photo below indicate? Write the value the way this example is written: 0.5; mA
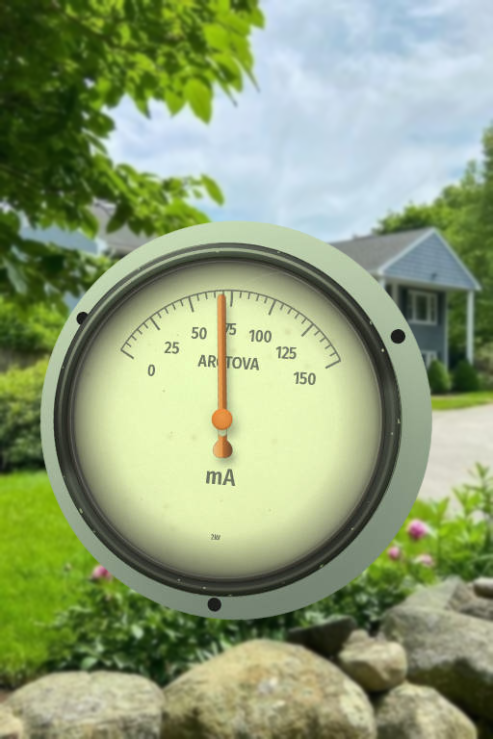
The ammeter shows 70; mA
